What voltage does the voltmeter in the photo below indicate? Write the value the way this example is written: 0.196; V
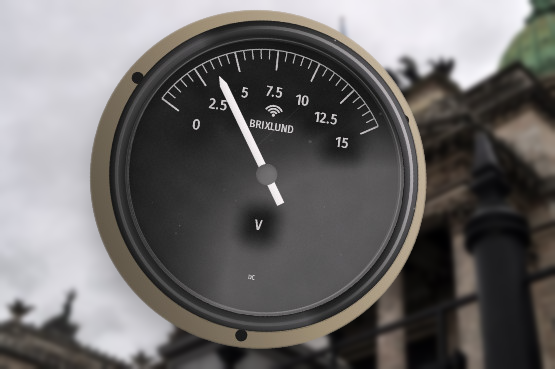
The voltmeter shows 3.5; V
